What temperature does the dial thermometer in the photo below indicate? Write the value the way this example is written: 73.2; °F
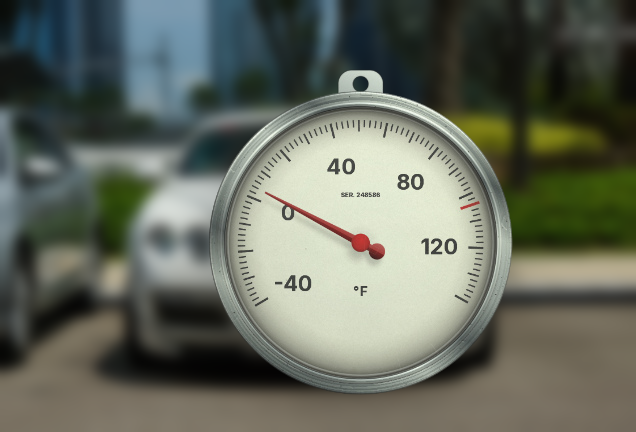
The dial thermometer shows 4; °F
